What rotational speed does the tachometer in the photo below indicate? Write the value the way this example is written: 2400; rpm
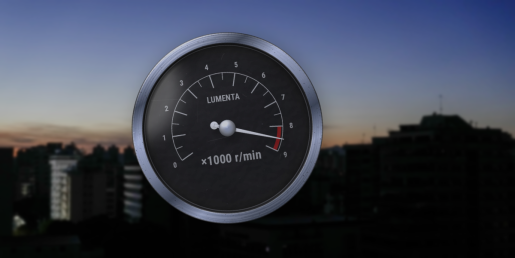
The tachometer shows 8500; rpm
